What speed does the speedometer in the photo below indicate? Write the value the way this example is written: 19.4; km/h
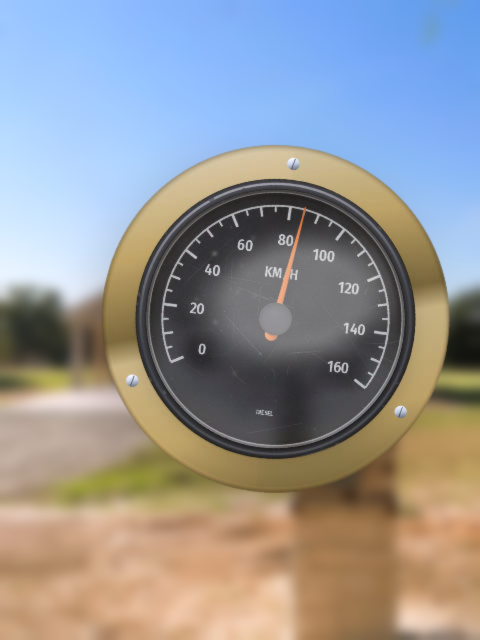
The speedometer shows 85; km/h
